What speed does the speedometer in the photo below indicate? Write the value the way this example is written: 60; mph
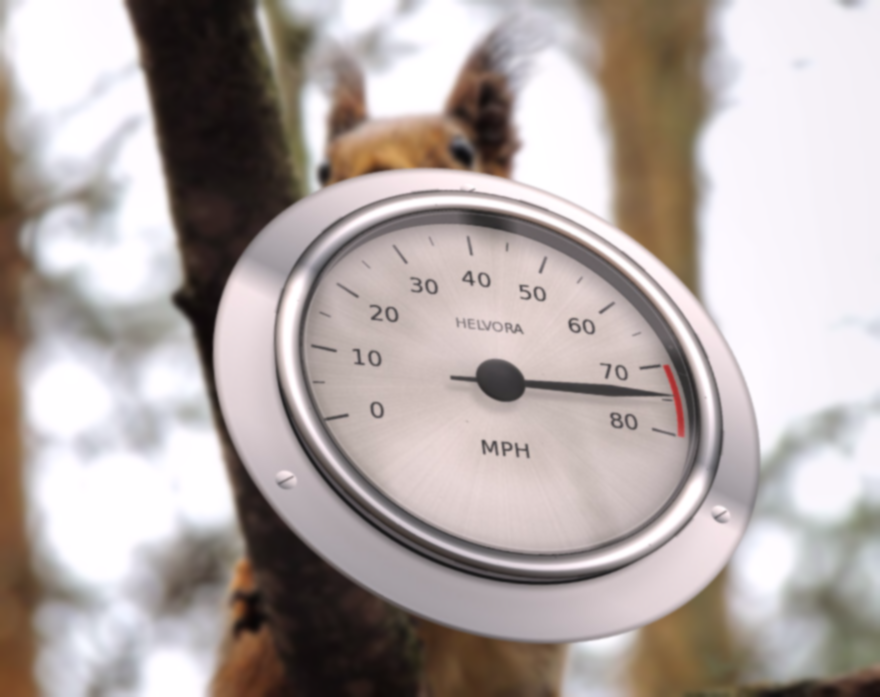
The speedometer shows 75; mph
